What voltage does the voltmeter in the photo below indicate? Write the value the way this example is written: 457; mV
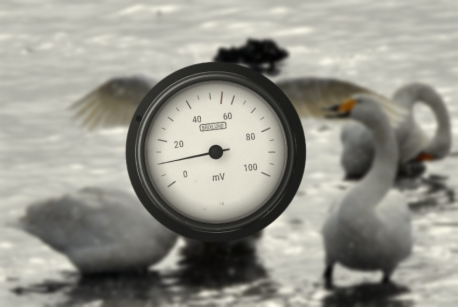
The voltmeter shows 10; mV
